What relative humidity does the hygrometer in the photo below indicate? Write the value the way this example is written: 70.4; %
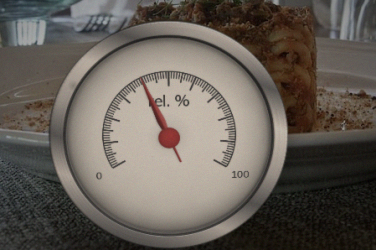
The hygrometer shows 40; %
